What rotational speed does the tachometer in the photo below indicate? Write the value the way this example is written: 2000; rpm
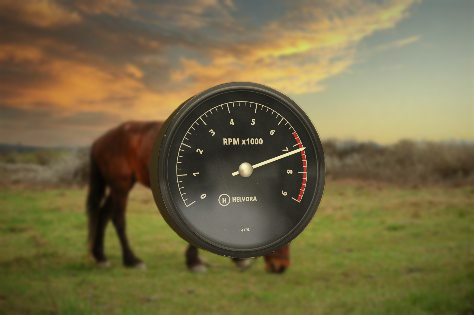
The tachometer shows 7200; rpm
